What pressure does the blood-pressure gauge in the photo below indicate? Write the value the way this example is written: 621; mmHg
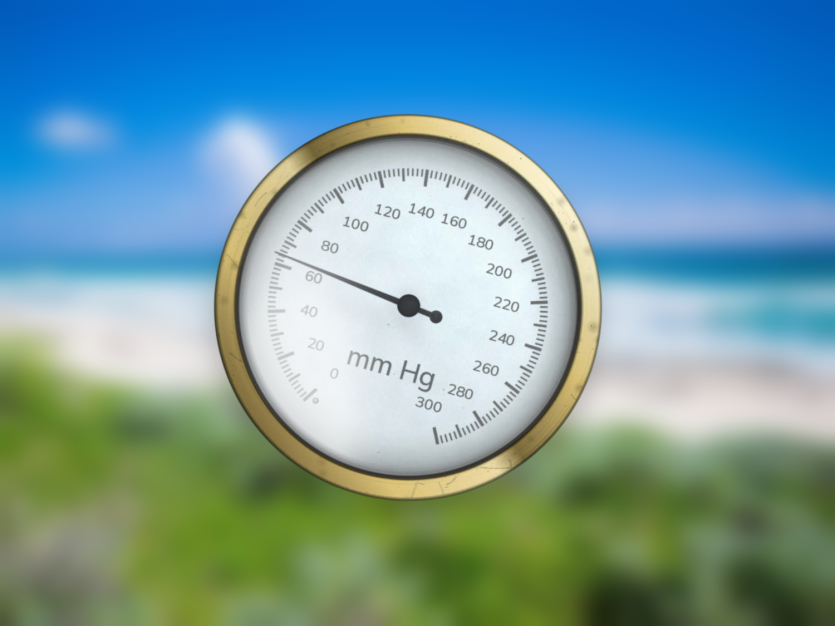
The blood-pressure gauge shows 64; mmHg
